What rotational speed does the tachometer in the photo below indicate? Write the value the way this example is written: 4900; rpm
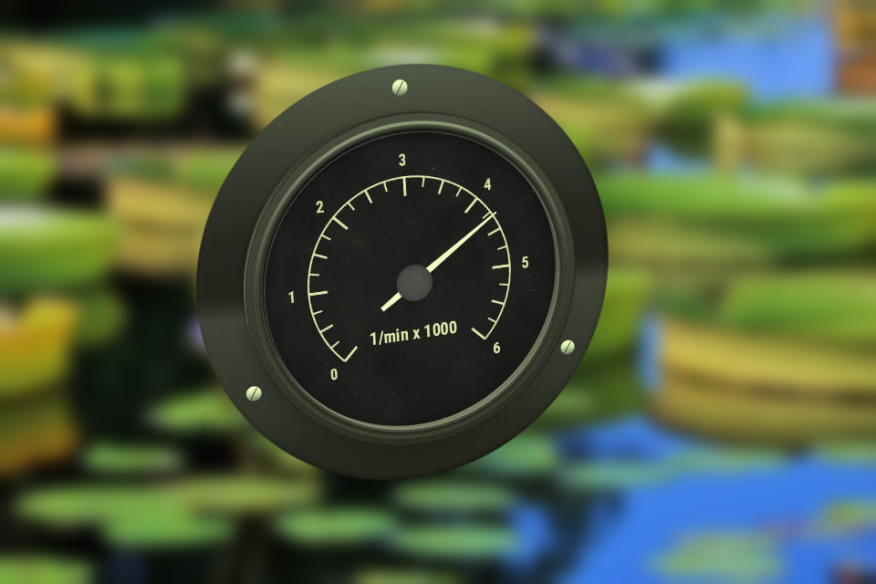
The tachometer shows 4250; rpm
